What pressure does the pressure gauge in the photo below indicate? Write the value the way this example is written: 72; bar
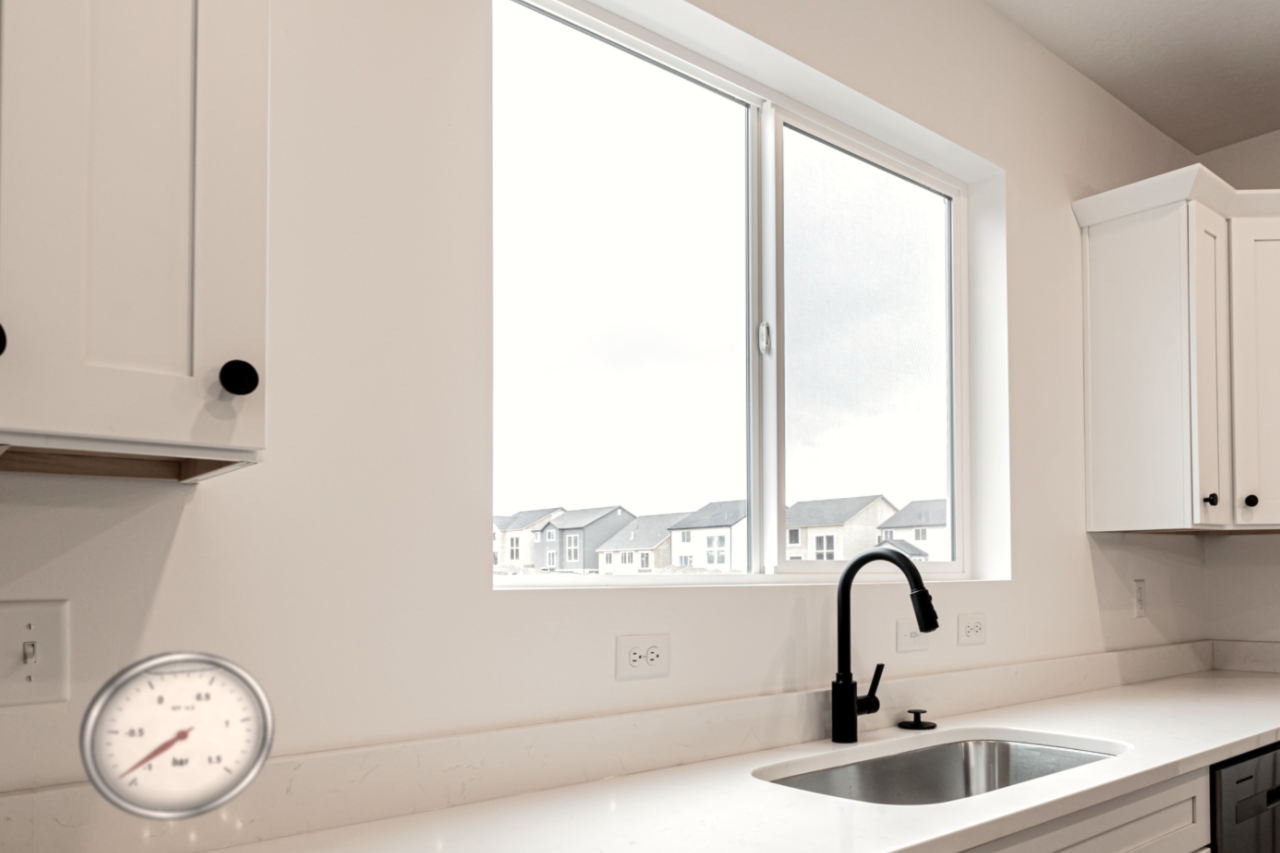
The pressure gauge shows -0.9; bar
